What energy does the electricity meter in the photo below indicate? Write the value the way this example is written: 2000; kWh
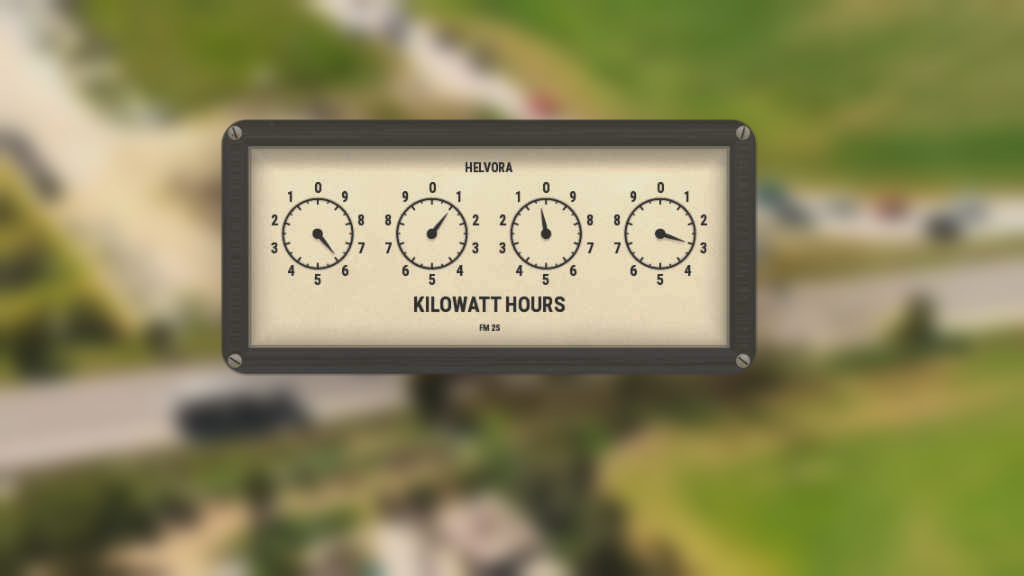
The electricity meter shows 6103; kWh
